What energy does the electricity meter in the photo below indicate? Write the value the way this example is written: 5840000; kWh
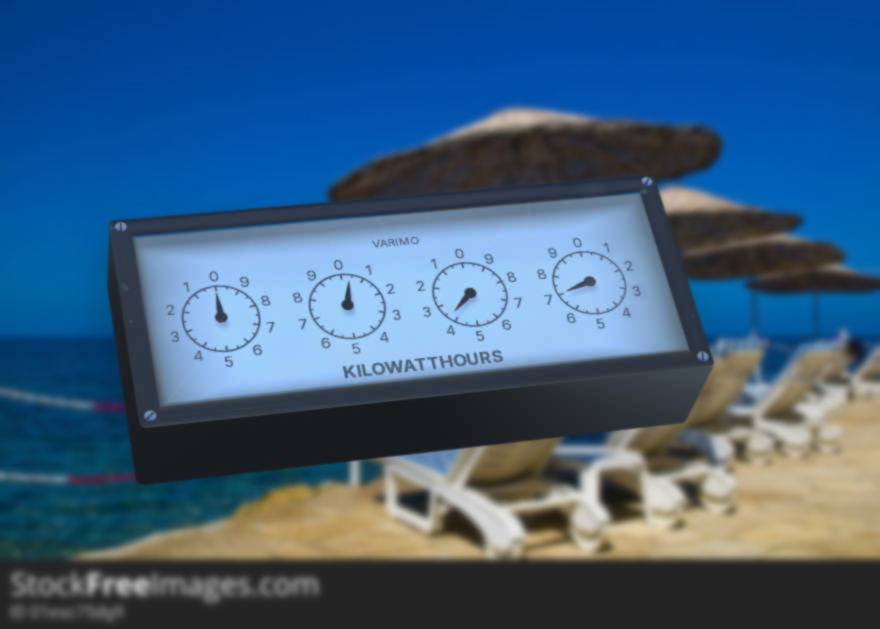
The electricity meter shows 37; kWh
